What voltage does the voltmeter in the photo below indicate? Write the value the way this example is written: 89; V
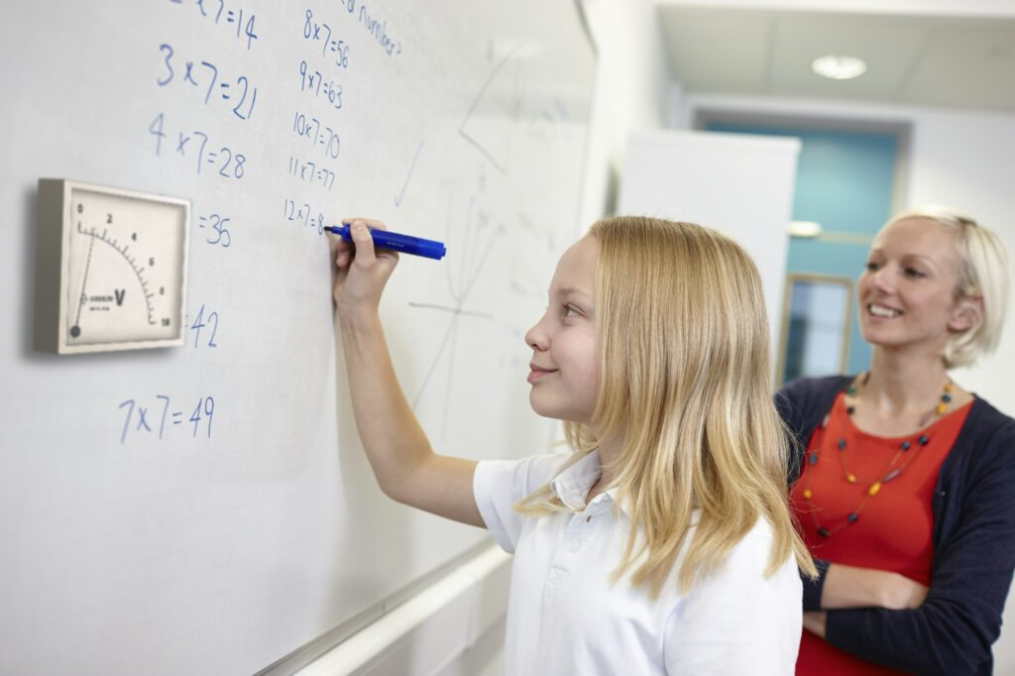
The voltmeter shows 1; V
